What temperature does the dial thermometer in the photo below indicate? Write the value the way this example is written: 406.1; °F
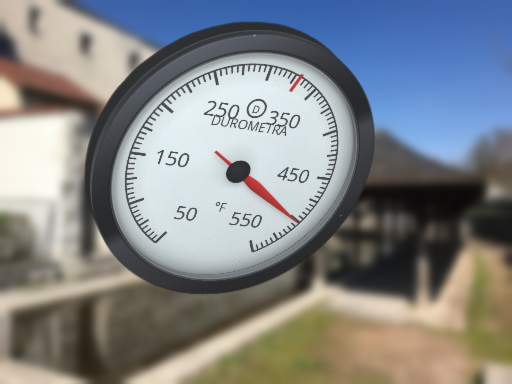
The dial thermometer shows 500; °F
